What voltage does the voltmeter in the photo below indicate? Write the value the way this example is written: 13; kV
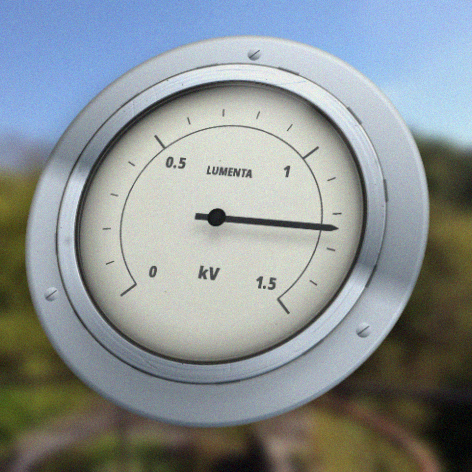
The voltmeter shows 1.25; kV
